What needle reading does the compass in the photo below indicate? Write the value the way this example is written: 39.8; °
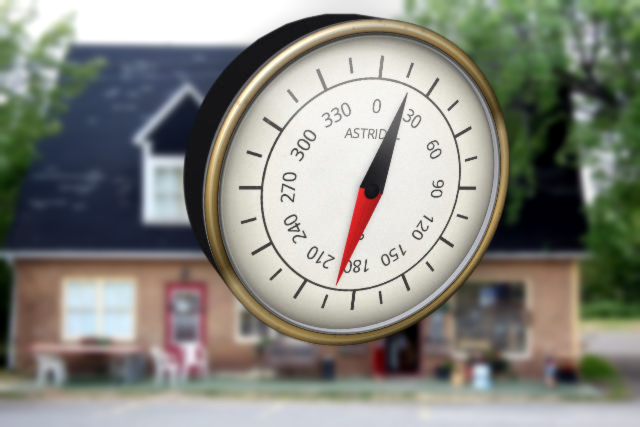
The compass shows 195; °
